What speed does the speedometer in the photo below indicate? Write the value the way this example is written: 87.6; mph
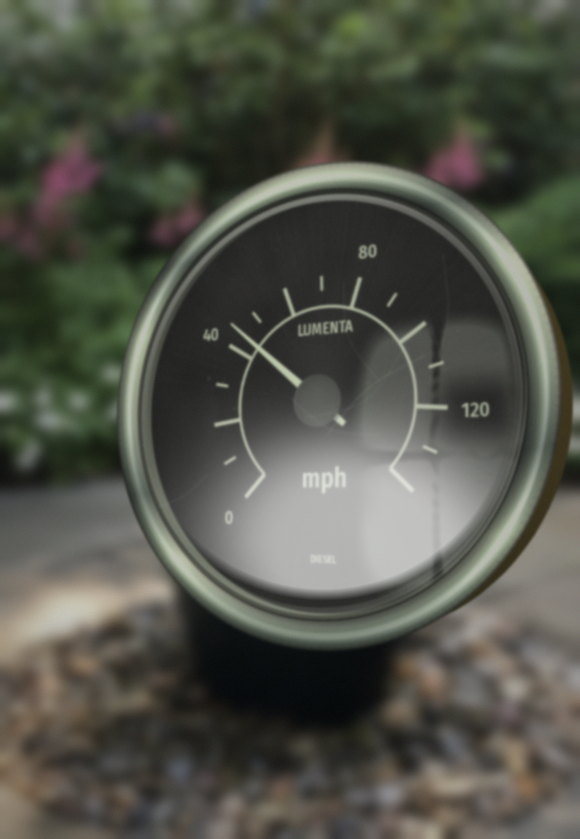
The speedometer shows 45; mph
